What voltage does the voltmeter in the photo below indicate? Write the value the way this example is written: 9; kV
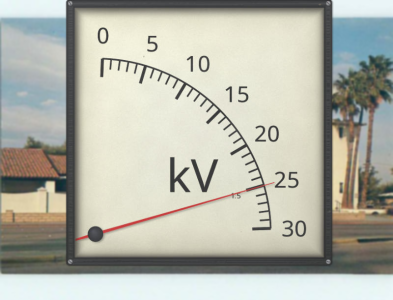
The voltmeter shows 25; kV
